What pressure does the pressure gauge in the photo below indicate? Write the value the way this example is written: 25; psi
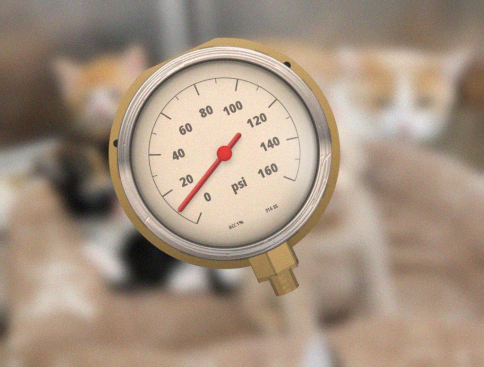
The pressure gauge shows 10; psi
